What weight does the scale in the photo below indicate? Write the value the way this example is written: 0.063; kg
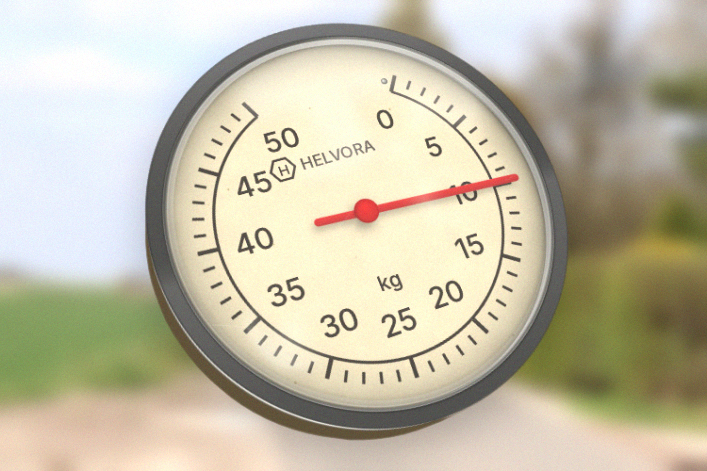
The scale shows 10; kg
